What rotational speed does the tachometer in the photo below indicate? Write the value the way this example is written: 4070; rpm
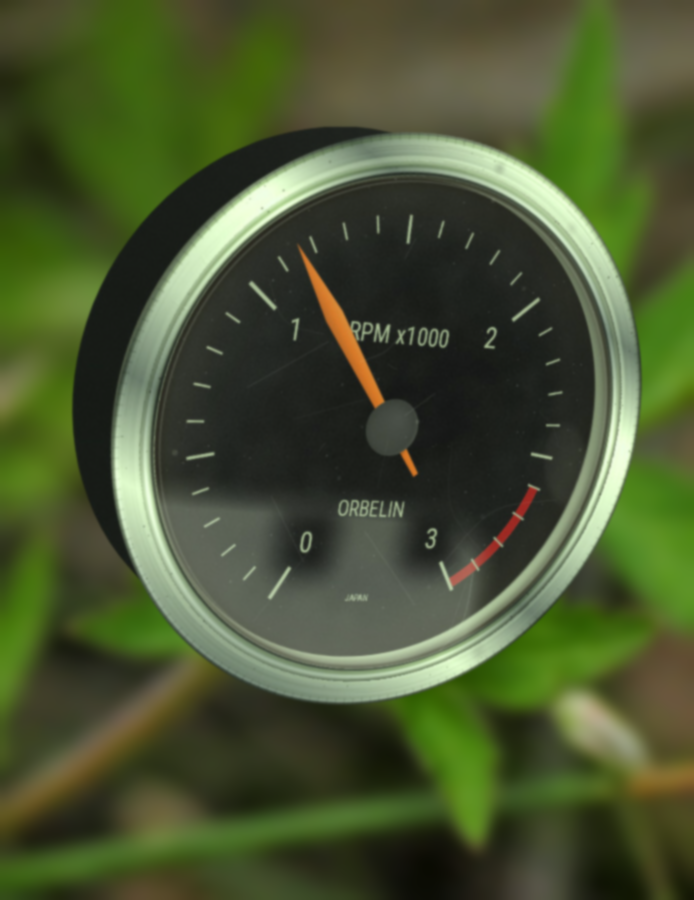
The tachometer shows 1150; rpm
